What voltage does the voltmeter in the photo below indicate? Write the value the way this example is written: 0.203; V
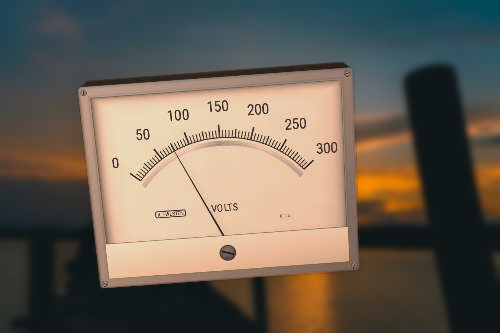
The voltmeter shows 75; V
